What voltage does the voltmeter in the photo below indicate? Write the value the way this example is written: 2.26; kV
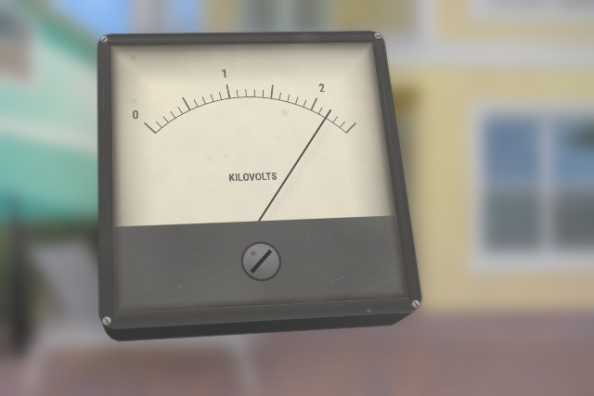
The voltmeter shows 2.2; kV
